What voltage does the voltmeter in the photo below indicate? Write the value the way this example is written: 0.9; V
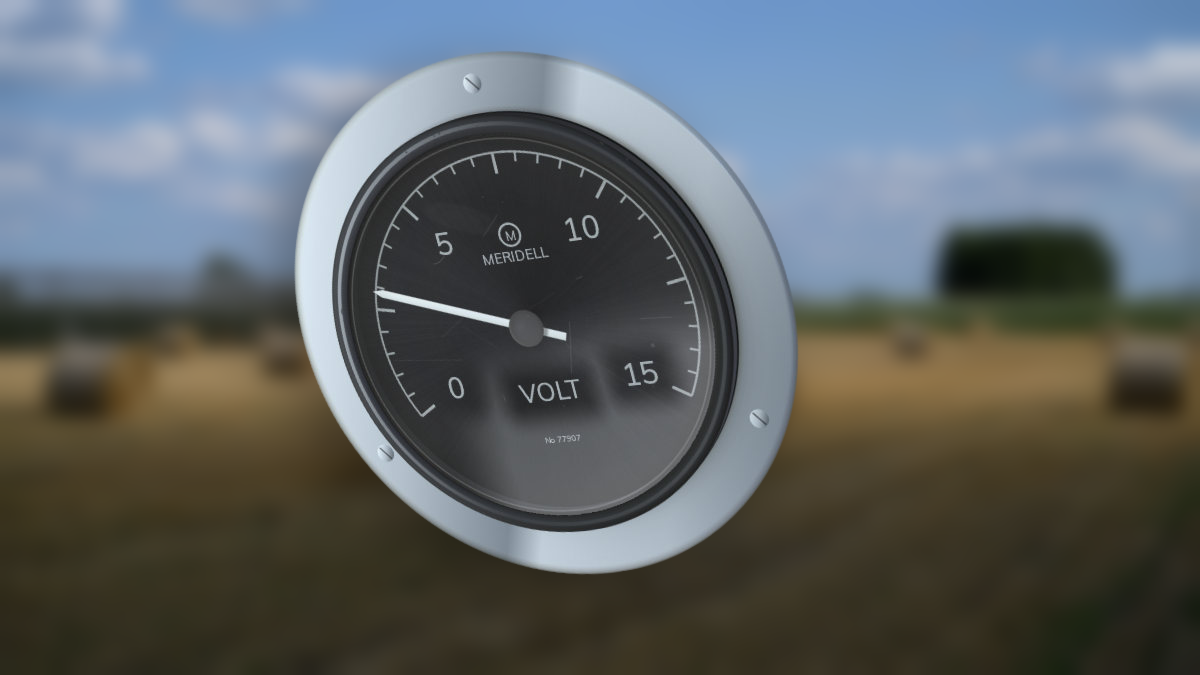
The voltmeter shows 3; V
